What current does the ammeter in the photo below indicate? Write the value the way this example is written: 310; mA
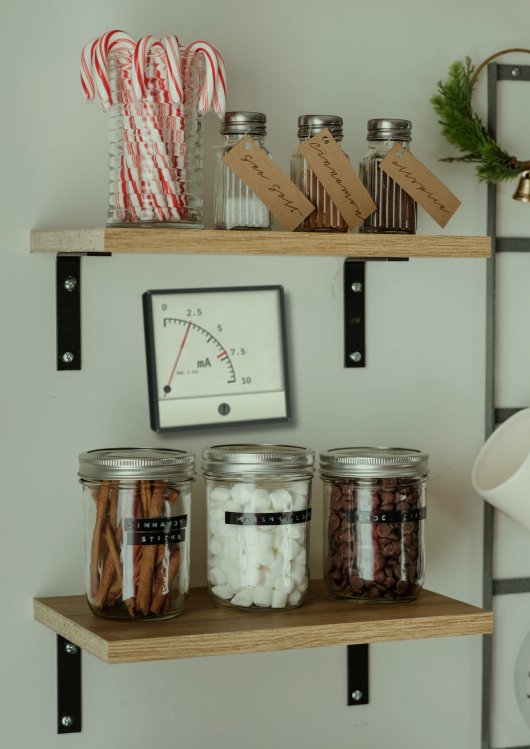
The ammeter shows 2.5; mA
